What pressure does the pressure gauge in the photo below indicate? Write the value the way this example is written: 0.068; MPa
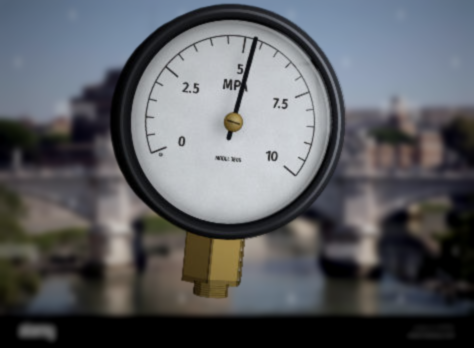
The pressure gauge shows 5.25; MPa
